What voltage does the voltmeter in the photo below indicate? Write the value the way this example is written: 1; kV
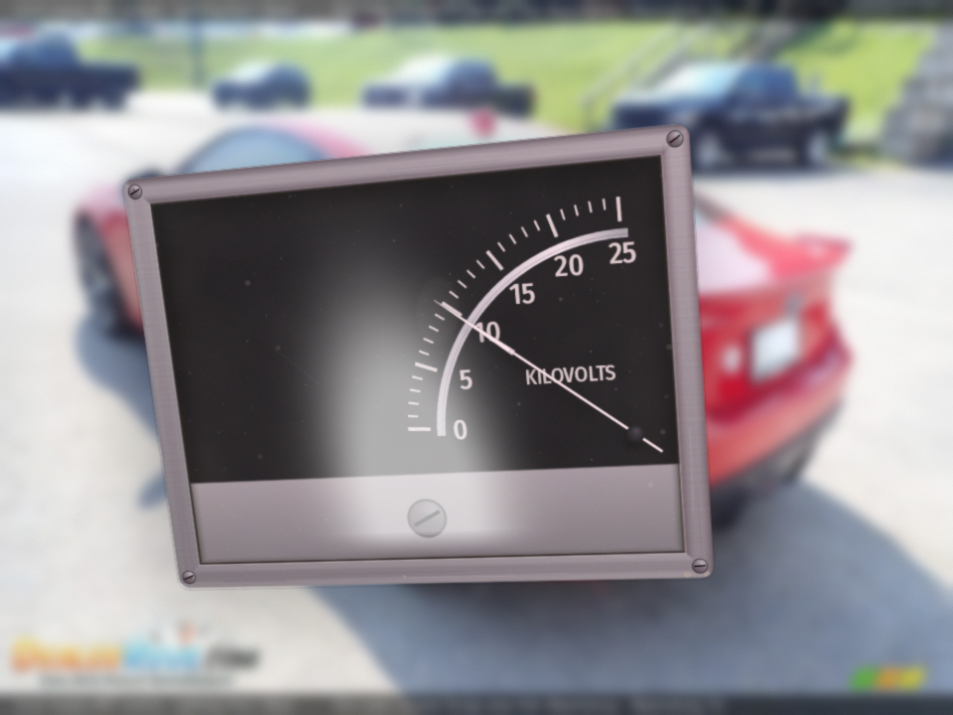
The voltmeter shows 10; kV
